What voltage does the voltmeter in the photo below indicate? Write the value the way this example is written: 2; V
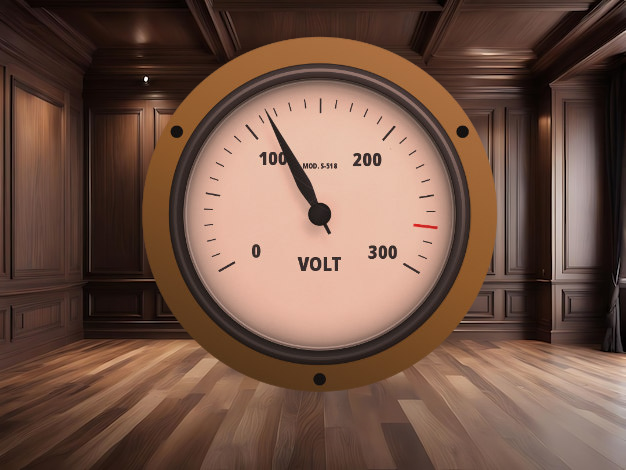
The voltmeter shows 115; V
